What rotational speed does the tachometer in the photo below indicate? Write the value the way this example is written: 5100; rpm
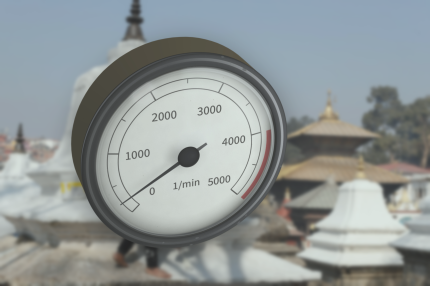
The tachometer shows 250; rpm
